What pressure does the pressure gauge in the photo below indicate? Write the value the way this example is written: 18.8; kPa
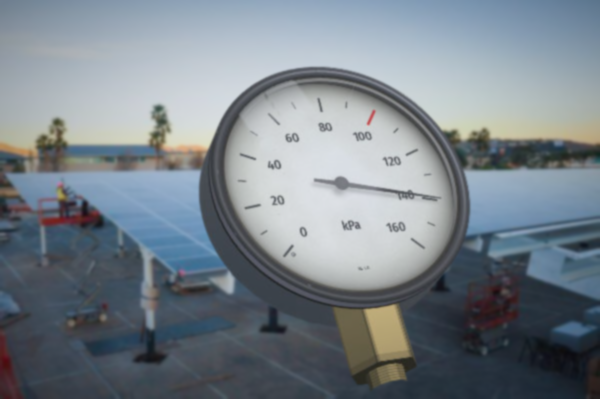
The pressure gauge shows 140; kPa
